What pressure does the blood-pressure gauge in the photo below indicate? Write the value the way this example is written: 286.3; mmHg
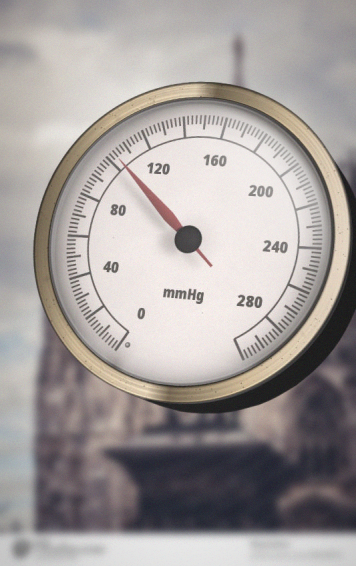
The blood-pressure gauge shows 104; mmHg
